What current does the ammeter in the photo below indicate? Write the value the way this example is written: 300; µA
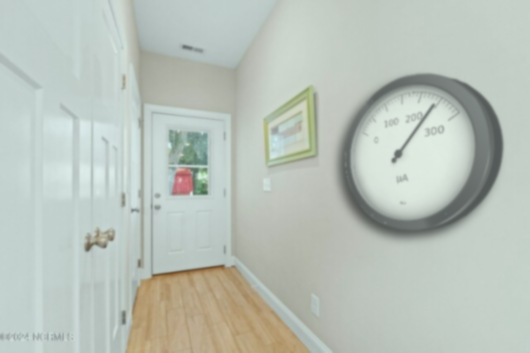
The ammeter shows 250; µA
